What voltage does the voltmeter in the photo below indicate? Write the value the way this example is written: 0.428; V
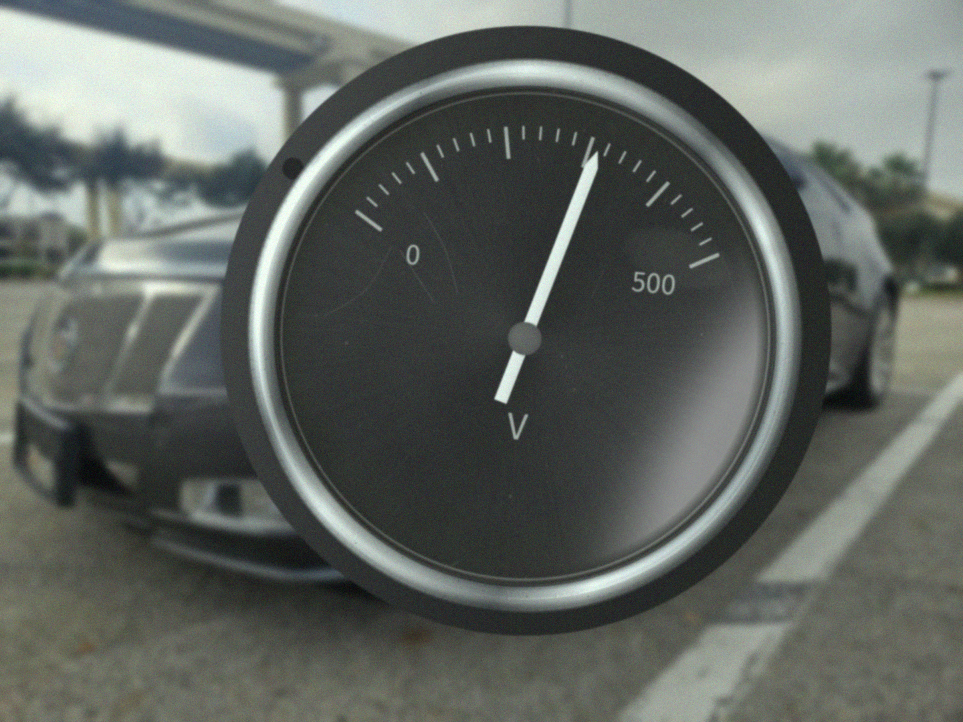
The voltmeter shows 310; V
